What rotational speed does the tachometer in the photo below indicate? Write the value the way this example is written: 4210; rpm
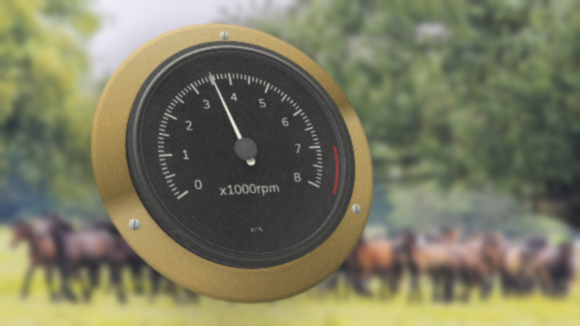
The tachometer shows 3500; rpm
